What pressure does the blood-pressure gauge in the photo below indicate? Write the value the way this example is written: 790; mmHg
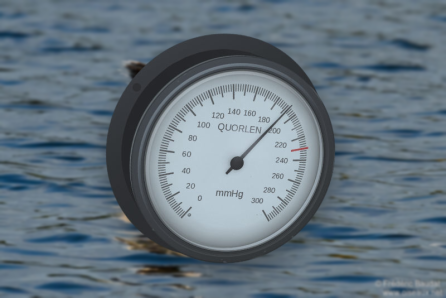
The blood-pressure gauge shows 190; mmHg
